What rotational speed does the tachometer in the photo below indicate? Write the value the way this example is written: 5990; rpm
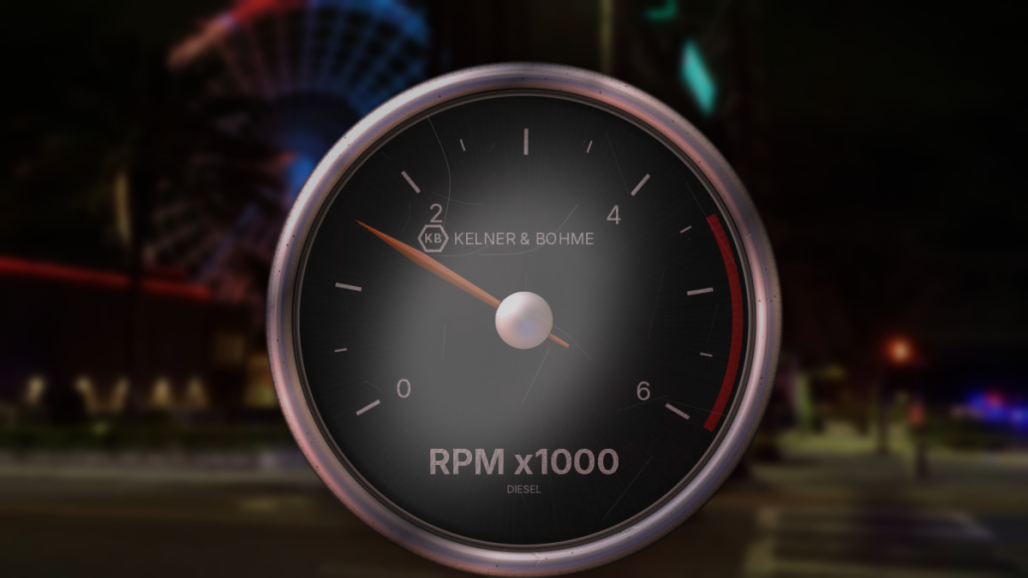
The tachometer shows 1500; rpm
